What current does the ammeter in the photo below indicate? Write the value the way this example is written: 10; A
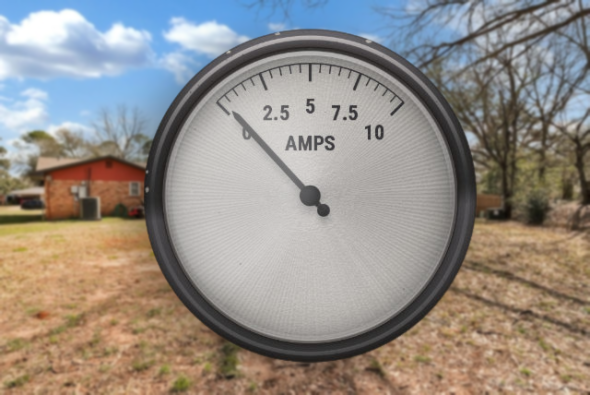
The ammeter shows 0.25; A
